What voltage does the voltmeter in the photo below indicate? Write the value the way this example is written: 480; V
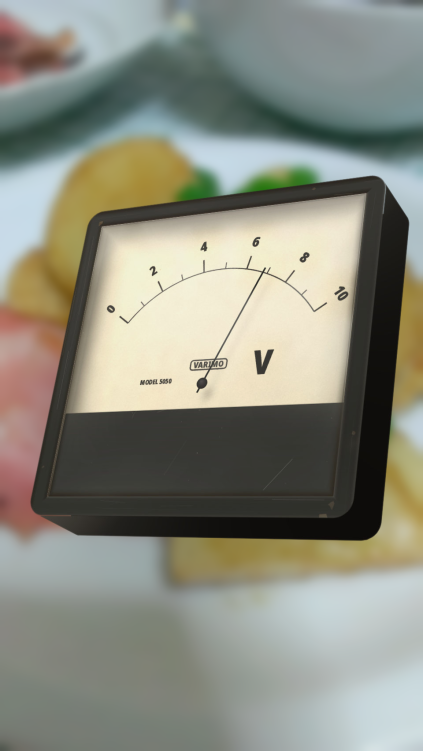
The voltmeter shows 7; V
